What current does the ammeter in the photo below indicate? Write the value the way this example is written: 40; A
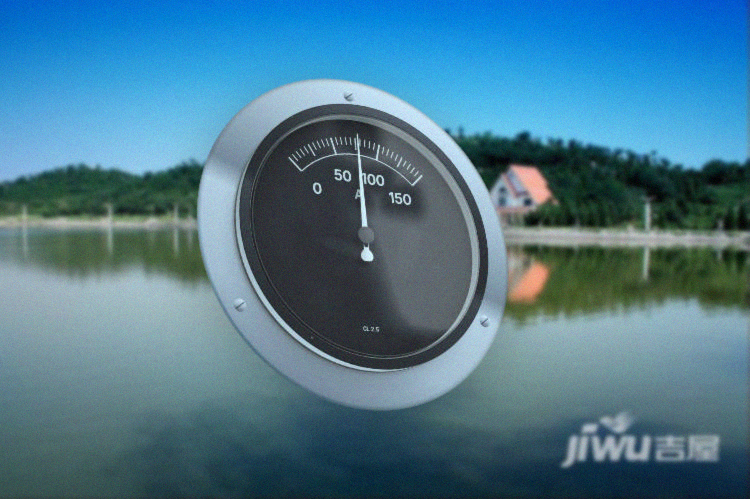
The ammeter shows 75; A
